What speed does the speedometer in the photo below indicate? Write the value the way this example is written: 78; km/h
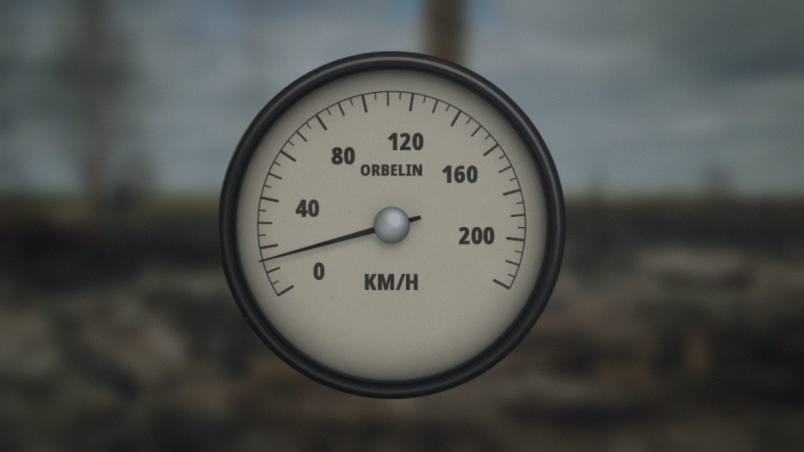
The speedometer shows 15; km/h
